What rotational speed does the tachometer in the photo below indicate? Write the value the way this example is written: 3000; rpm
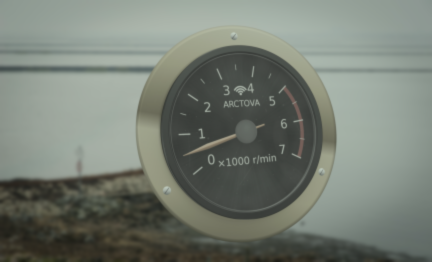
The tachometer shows 500; rpm
